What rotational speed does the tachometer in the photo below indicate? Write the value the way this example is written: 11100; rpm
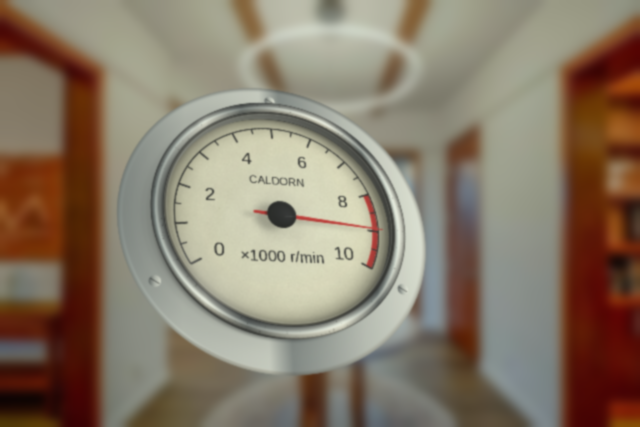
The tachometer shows 9000; rpm
